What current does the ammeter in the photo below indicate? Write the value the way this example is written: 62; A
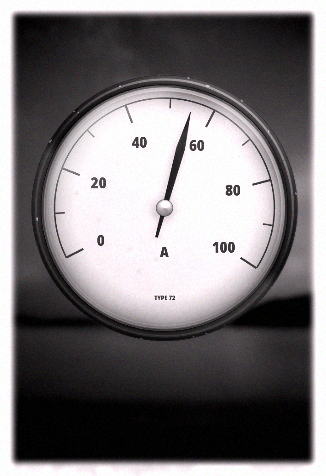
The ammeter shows 55; A
